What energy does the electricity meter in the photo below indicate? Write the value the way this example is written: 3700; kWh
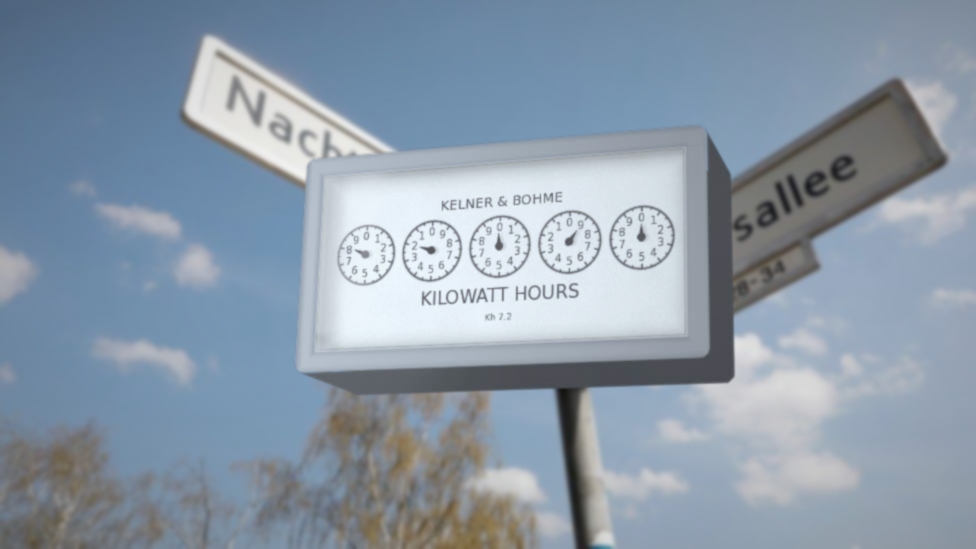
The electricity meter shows 81990; kWh
